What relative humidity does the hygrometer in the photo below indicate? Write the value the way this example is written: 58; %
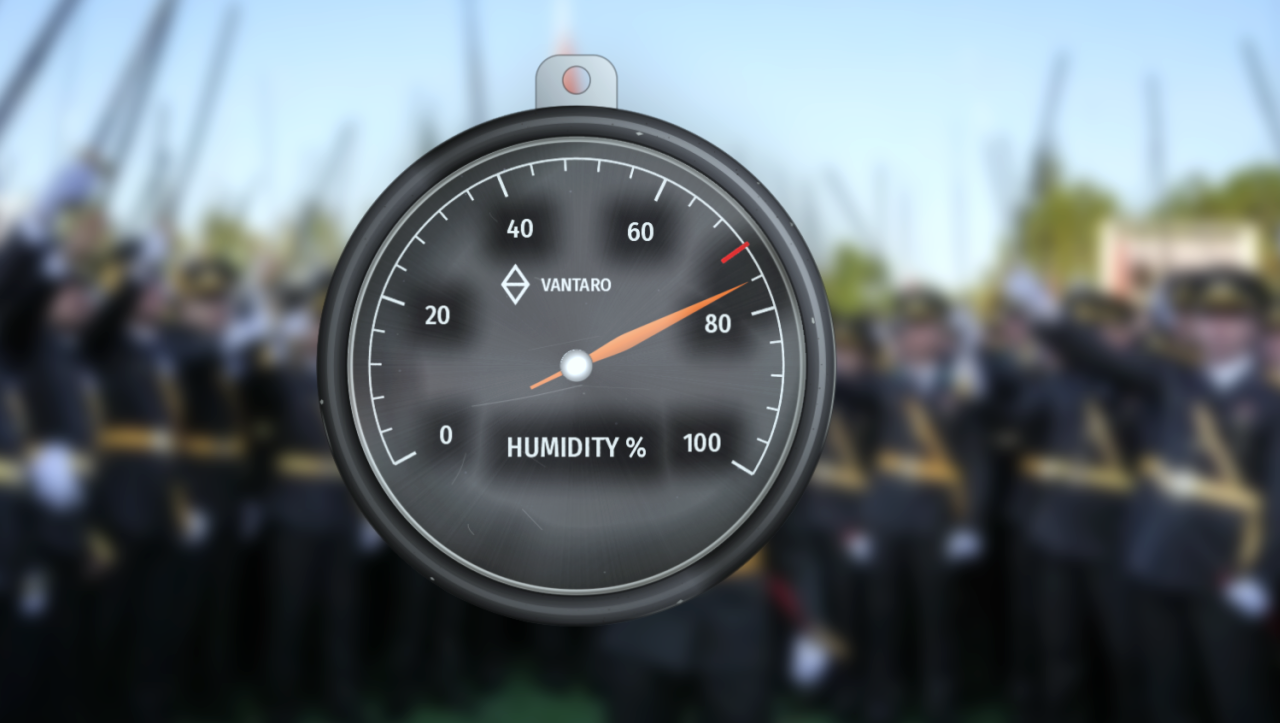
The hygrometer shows 76; %
